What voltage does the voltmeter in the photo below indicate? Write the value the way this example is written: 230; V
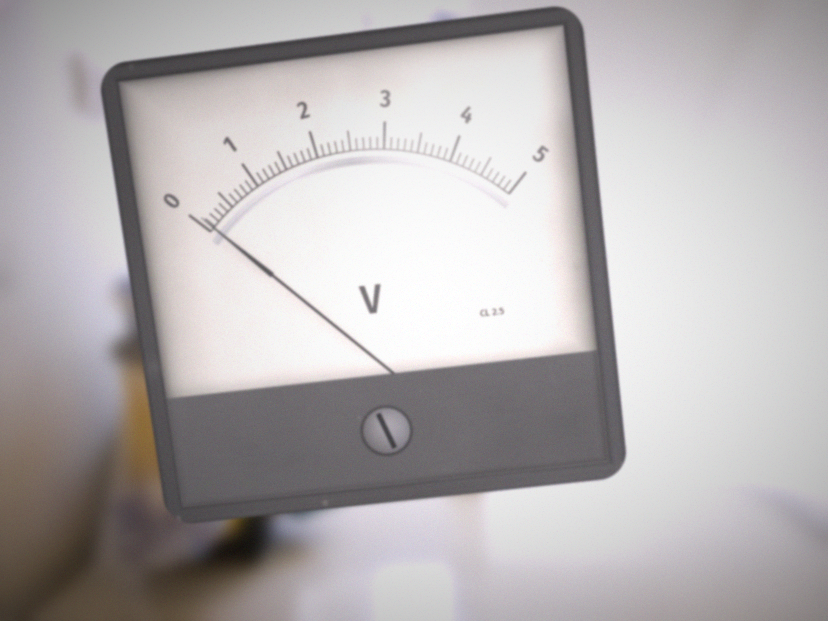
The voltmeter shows 0.1; V
